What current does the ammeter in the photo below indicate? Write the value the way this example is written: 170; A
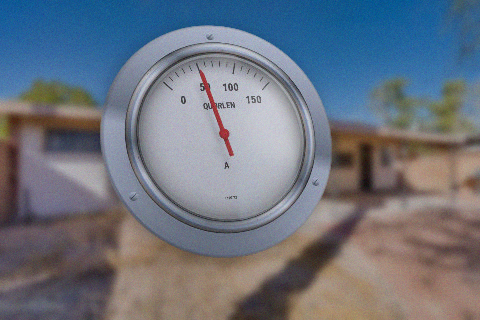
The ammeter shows 50; A
